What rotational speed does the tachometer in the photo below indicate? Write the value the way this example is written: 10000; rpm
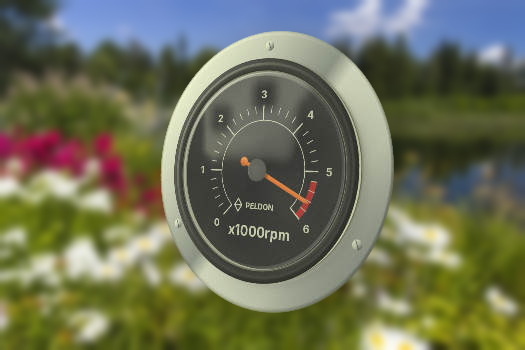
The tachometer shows 5600; rpm
